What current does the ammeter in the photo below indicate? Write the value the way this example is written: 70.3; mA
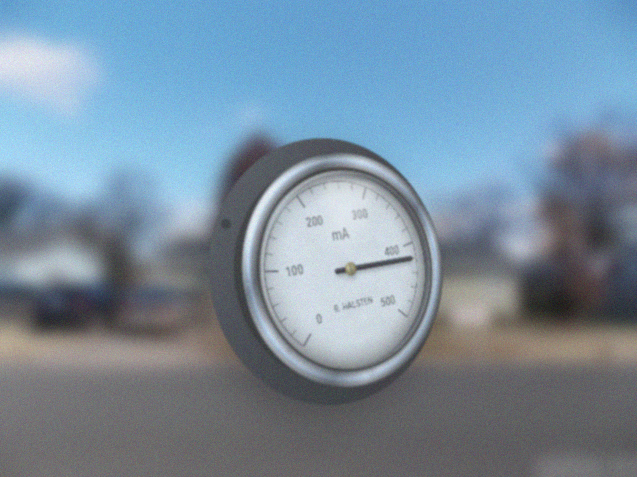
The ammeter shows 420; mA
